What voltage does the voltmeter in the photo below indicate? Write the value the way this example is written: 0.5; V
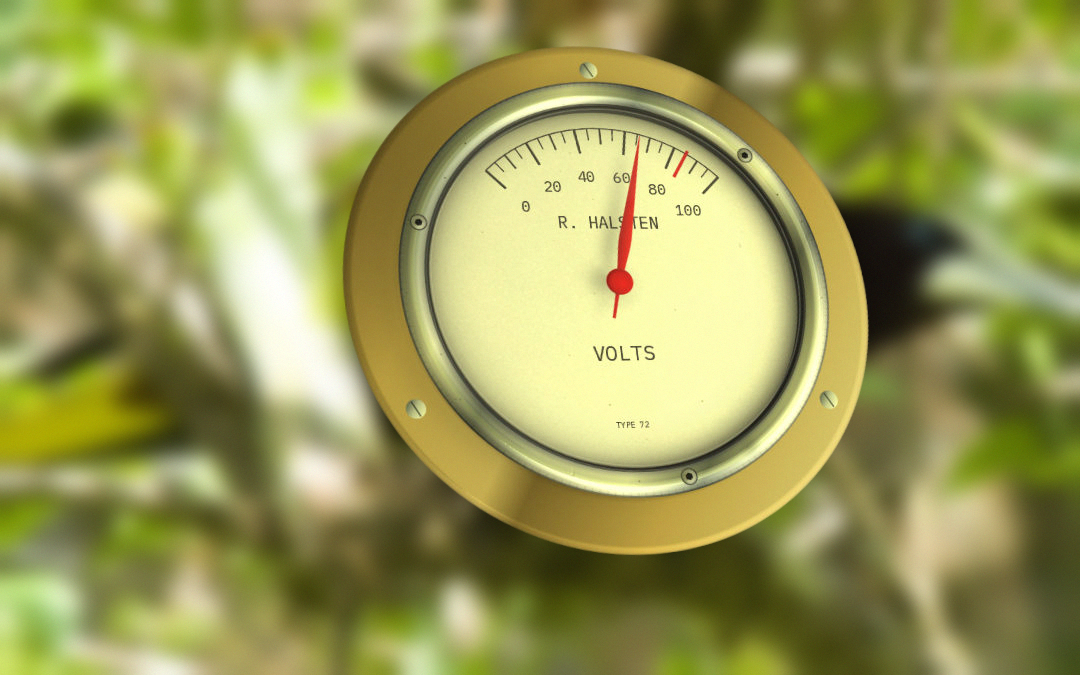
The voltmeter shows 65; V
